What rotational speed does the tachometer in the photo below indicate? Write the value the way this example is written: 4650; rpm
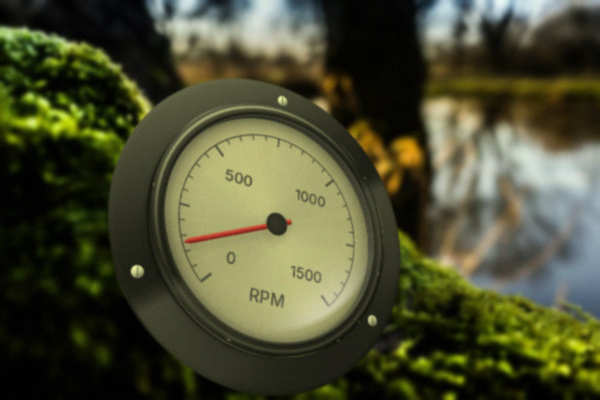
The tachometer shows 125; rpm
